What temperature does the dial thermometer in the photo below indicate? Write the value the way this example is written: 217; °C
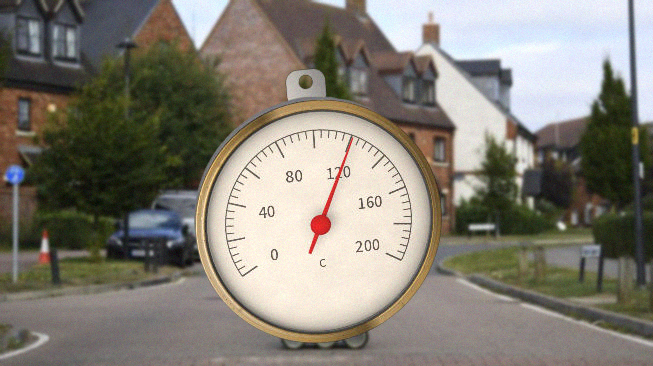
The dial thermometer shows 120; °C
